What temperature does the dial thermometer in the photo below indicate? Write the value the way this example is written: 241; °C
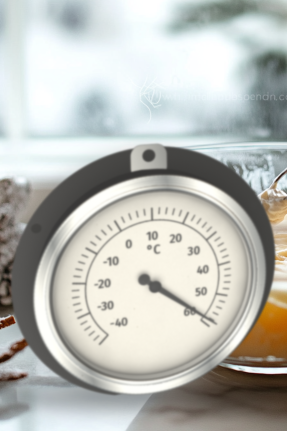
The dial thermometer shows 58; °C
